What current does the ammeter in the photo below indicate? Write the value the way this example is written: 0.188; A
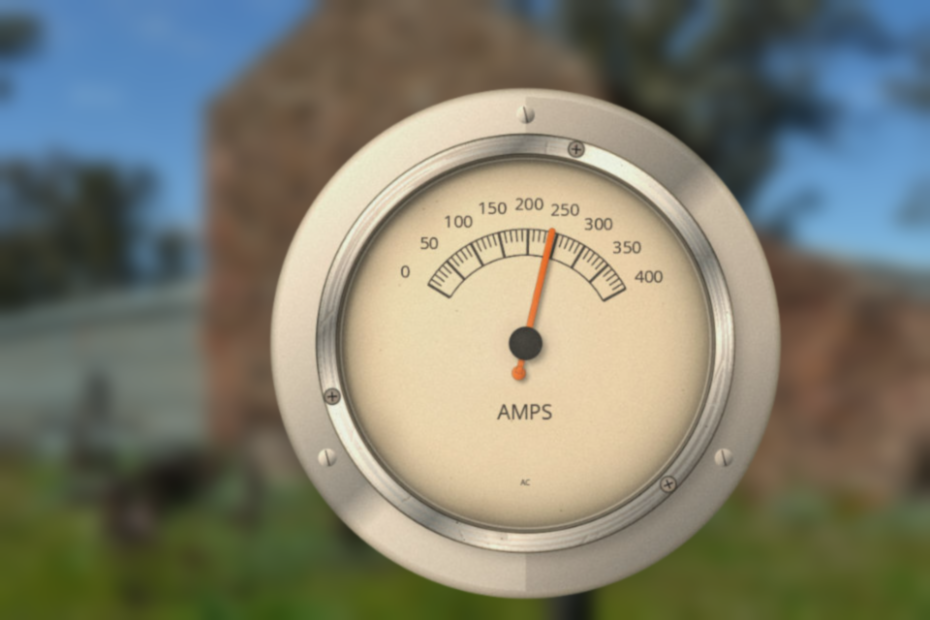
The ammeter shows 240; A
